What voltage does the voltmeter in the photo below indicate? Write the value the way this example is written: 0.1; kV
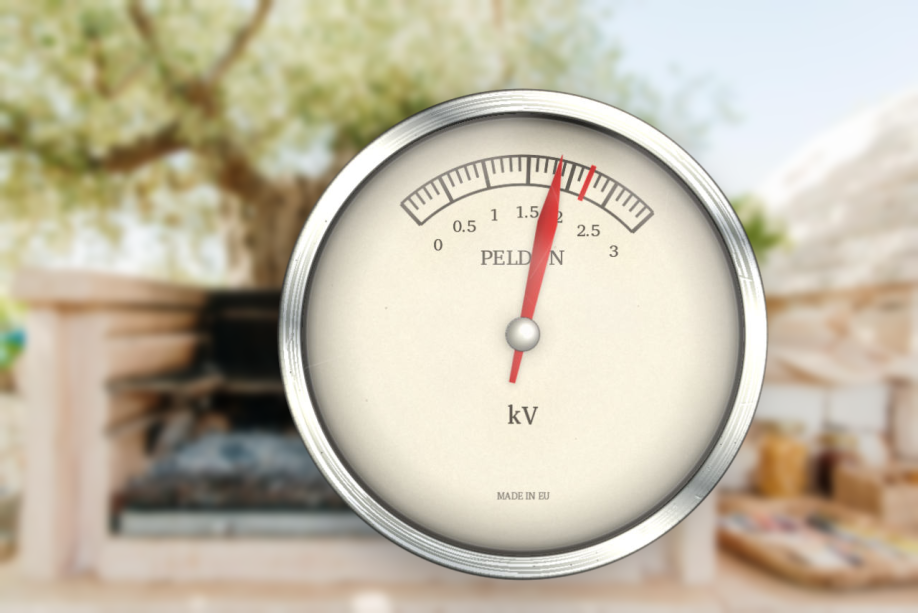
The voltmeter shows 1.85; kV
